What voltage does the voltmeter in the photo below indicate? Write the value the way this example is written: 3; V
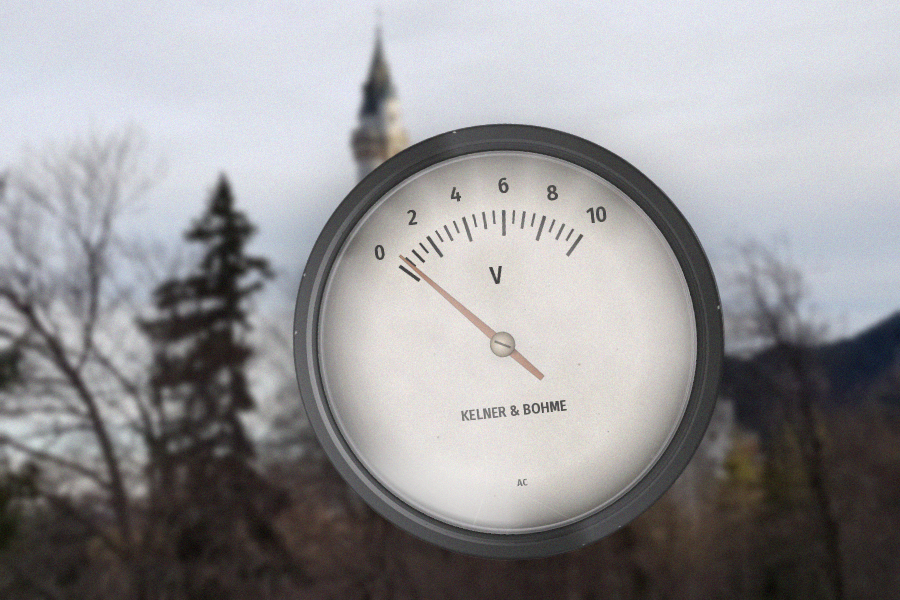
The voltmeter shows 0.5; V
